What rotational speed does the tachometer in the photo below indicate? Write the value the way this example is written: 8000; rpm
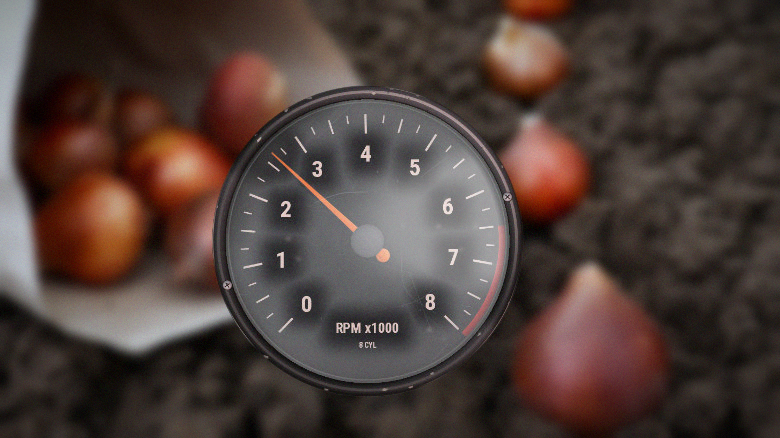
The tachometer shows 2625; rpm
